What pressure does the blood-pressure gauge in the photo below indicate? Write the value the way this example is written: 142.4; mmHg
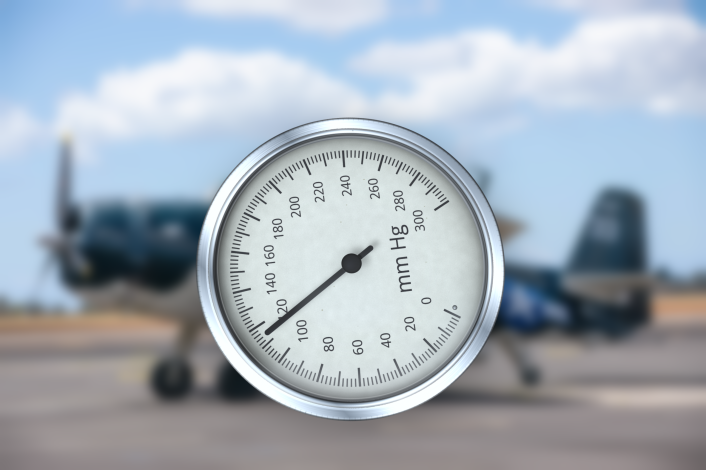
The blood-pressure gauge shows 114; mmHg
